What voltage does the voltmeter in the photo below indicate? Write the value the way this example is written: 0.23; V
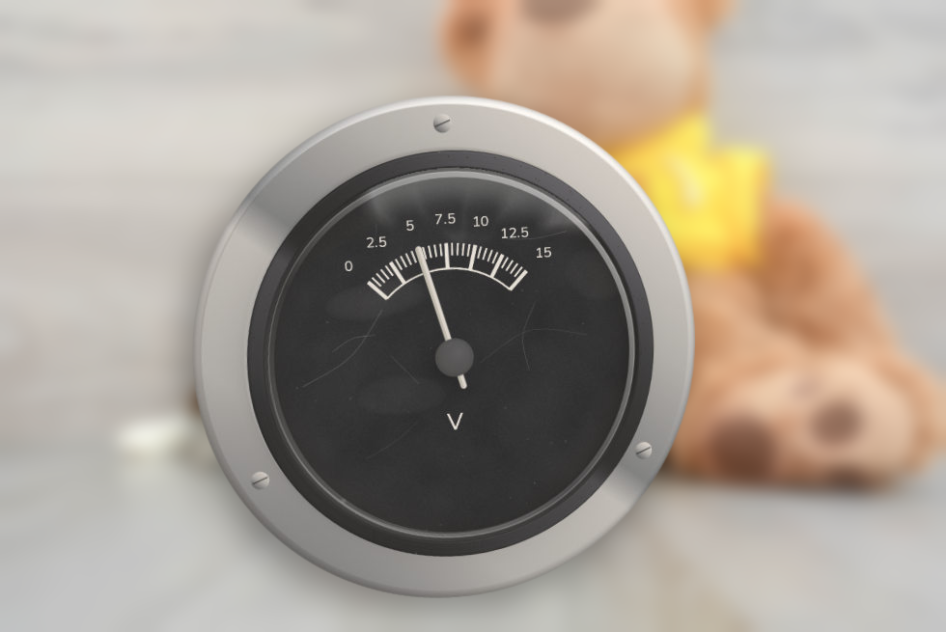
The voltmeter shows 5; V
